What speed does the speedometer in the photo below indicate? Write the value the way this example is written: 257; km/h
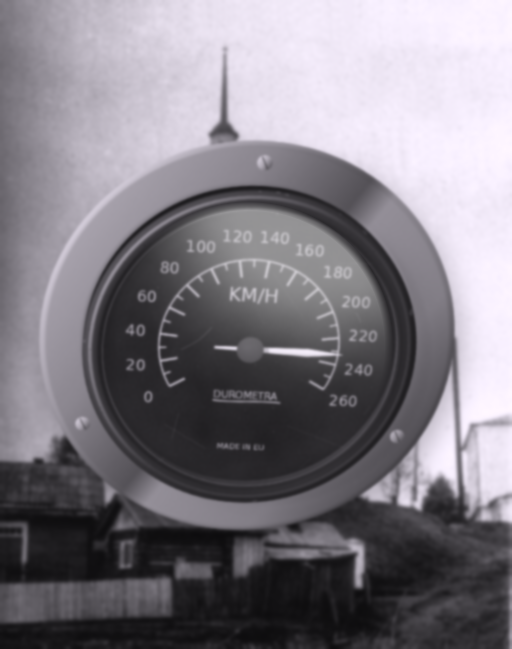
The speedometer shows 230; km/h
